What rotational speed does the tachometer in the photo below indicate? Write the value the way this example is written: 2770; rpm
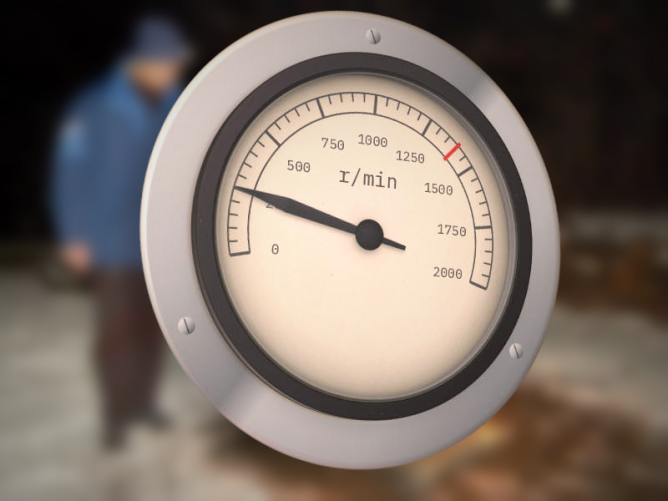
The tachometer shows 250; rpm
